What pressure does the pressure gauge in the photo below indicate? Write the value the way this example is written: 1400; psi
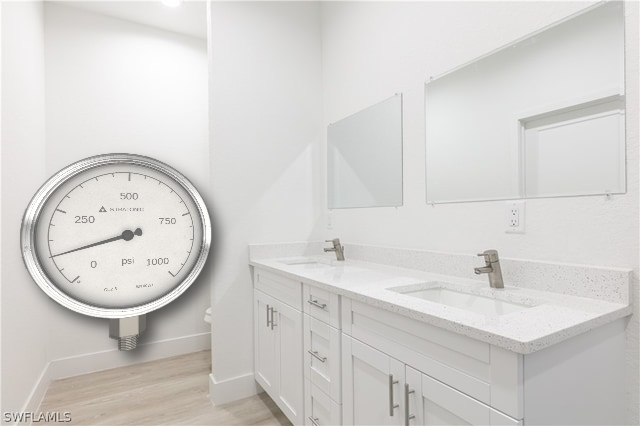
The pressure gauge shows 100; psi
